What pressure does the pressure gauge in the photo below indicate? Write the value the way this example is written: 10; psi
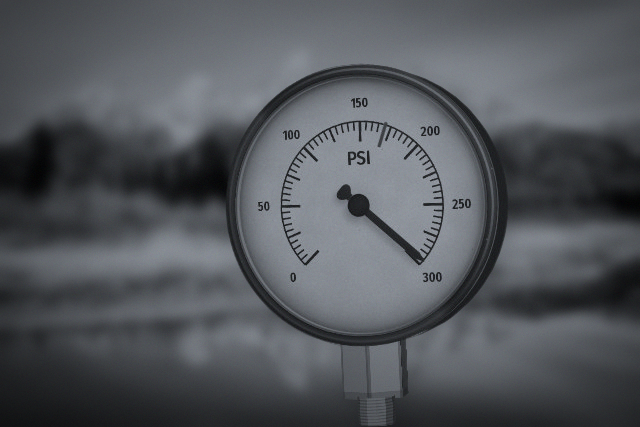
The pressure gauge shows 295; psi
